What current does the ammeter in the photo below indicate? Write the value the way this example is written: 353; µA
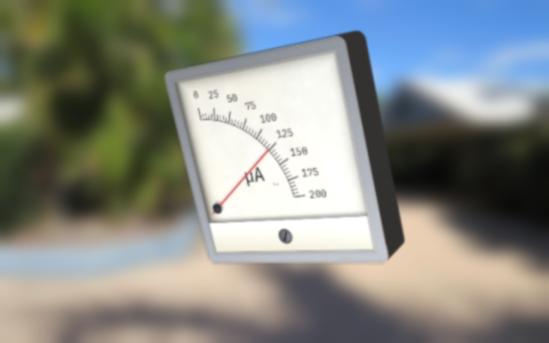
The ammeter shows 125; µA
